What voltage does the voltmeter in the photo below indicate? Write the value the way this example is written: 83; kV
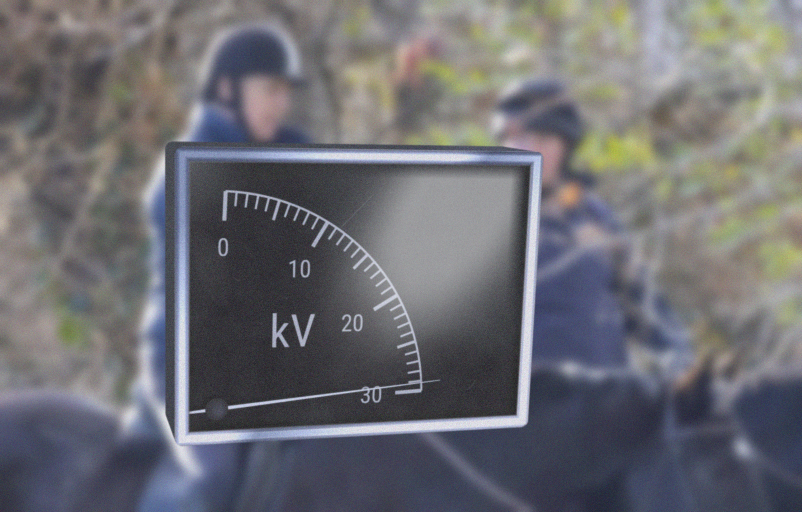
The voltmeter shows 29; kV
